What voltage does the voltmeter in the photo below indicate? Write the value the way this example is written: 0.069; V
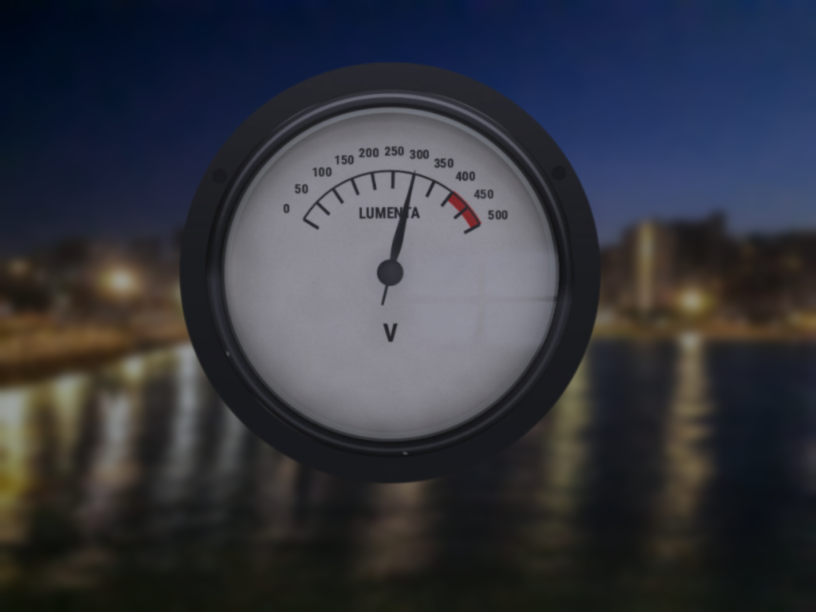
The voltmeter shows 300; V
